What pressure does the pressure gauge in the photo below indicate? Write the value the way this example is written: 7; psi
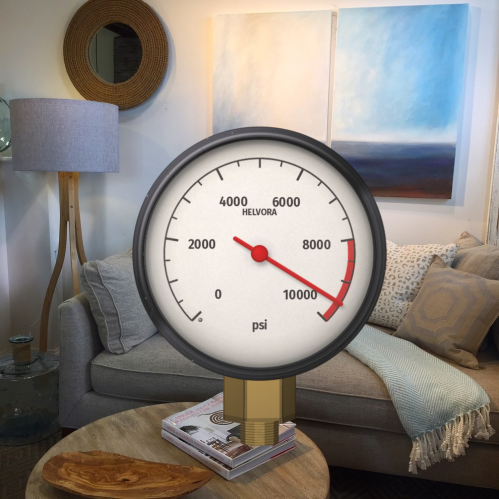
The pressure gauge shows 9500; psi
